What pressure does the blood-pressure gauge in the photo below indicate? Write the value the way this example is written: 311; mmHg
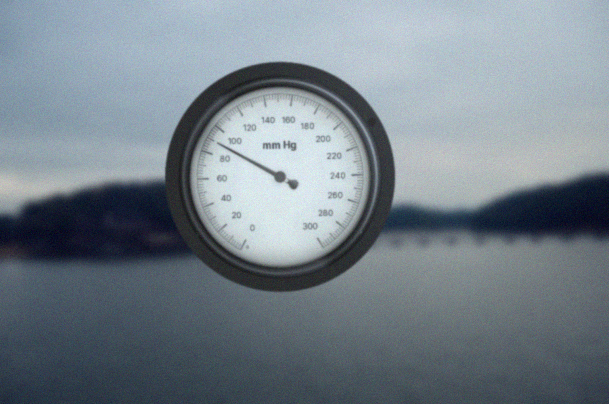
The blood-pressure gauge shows 90; mmHg
